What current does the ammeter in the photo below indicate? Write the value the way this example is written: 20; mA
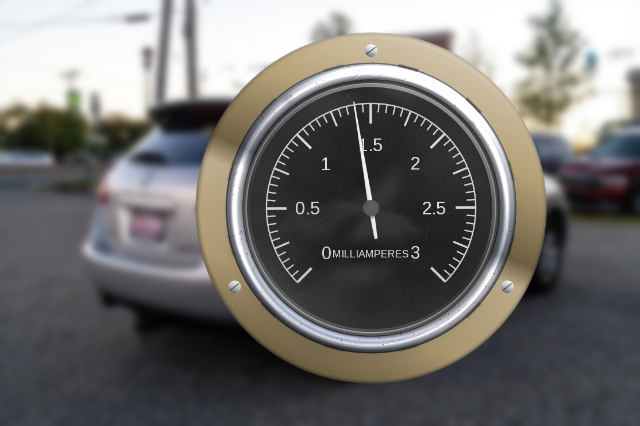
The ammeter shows 1.4; mA
